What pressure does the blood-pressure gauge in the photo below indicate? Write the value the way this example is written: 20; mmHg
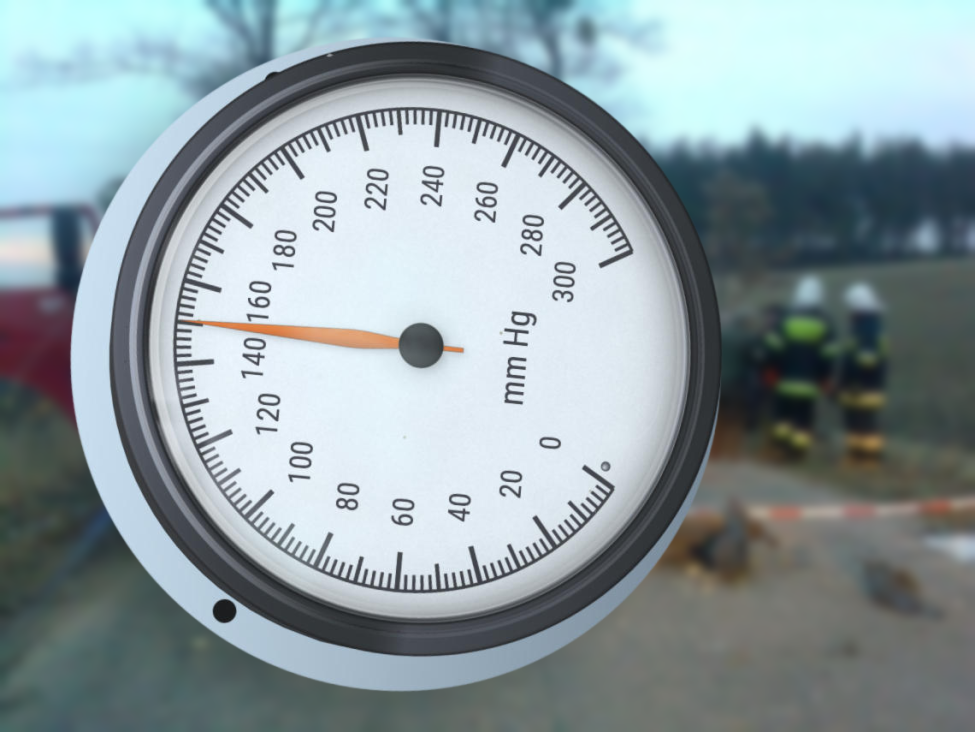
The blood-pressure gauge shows 150; mmHg
